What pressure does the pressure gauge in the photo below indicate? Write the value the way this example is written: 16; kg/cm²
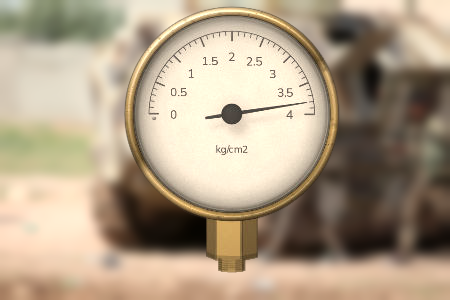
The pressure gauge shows 3.8; kg/cm²
